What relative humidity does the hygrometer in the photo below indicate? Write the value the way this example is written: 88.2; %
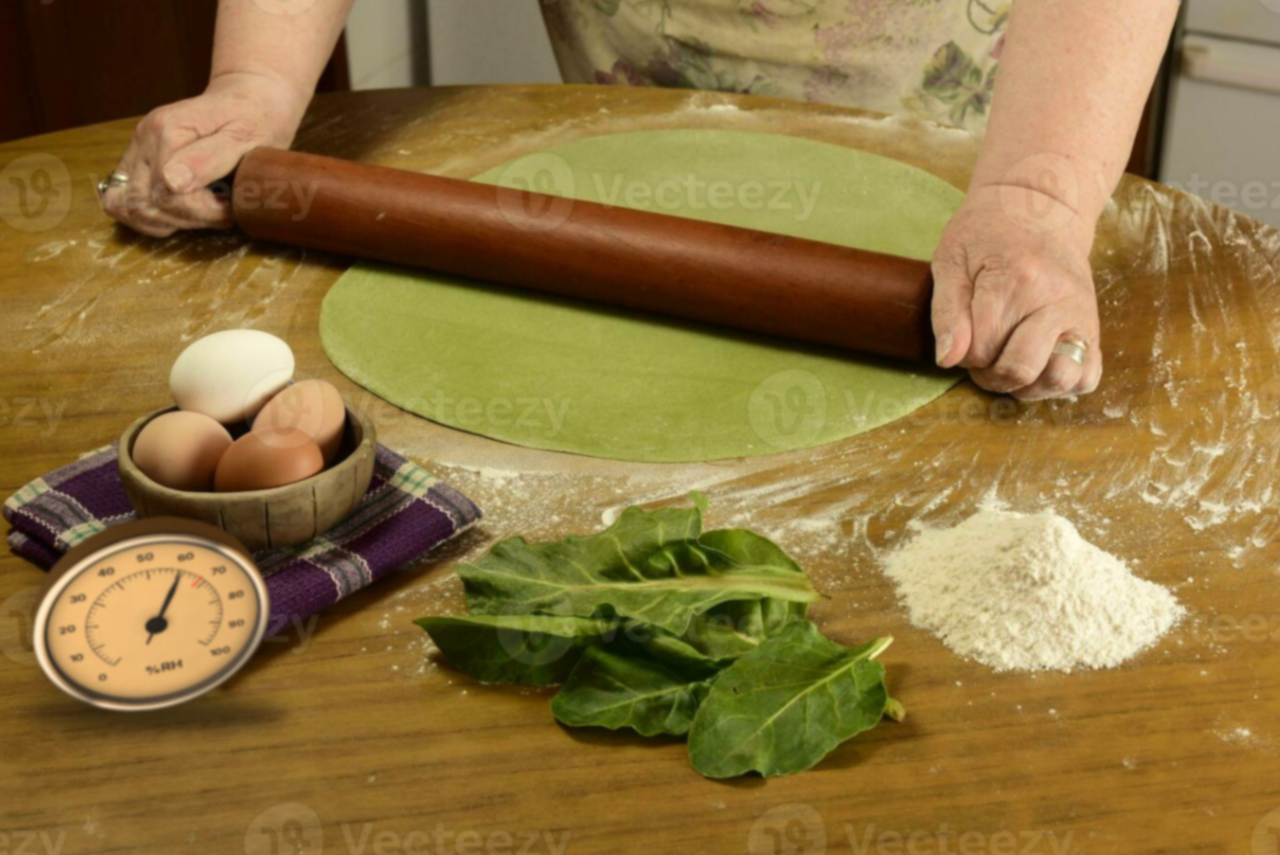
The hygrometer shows 60; %
